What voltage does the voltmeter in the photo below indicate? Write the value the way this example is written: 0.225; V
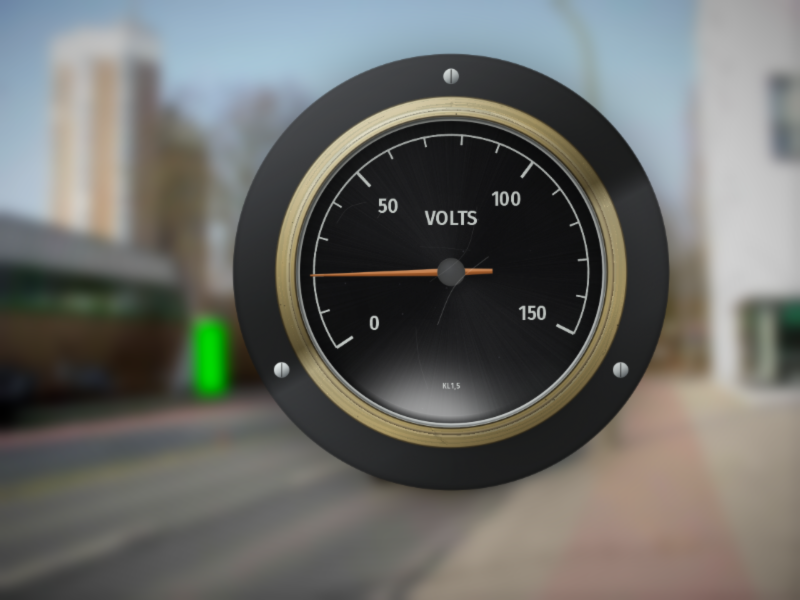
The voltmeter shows 20; V
